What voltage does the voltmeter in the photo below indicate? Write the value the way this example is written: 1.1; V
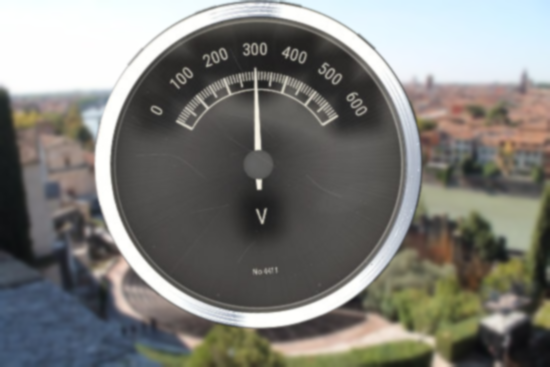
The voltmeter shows 300; V
